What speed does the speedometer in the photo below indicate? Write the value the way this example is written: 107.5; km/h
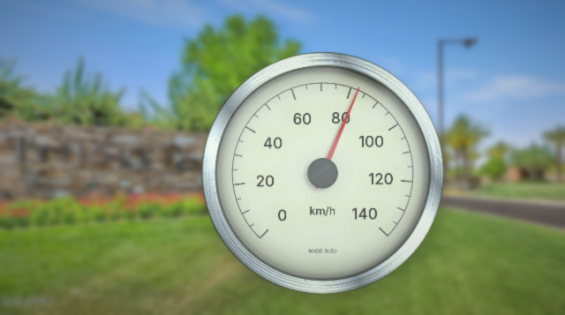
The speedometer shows 82.5; km/h
